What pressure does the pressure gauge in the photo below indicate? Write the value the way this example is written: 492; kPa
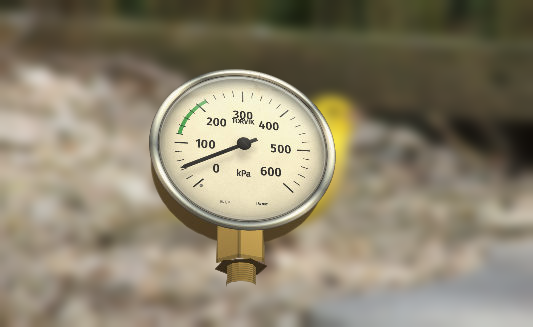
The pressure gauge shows 40; kPa
